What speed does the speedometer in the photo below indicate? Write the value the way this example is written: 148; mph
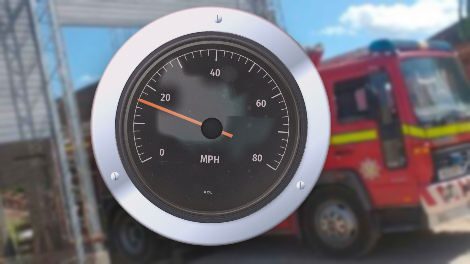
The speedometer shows 16; mph
